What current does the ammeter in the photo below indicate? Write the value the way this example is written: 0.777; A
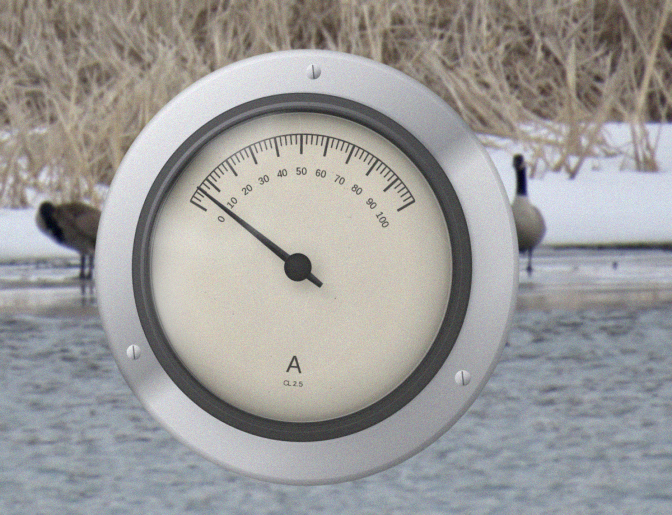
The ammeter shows 6; A
